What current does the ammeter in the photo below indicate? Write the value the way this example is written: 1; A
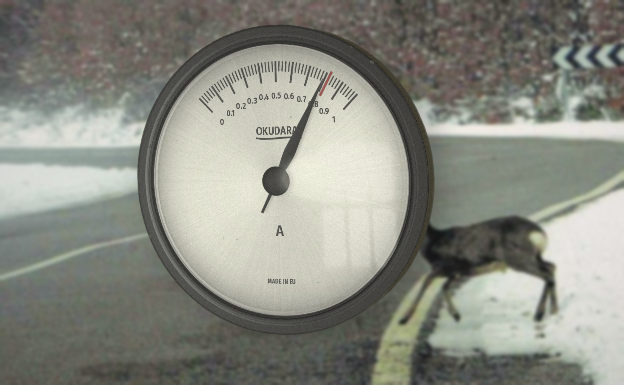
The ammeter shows 0.8; A
